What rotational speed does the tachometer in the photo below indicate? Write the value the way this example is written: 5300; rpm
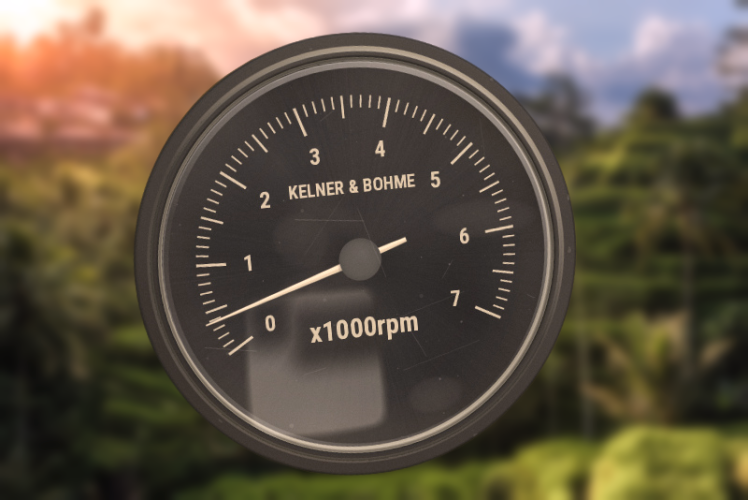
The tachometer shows 400; rpm
